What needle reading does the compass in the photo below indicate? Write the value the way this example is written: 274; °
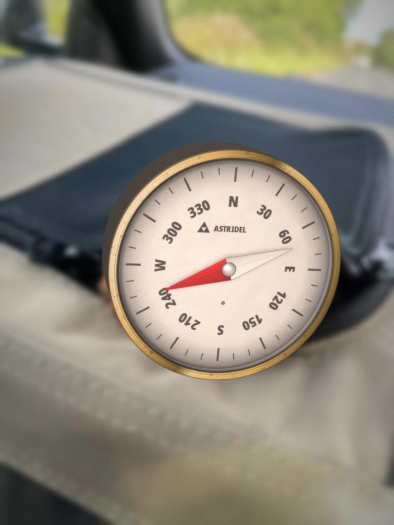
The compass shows 250; °
